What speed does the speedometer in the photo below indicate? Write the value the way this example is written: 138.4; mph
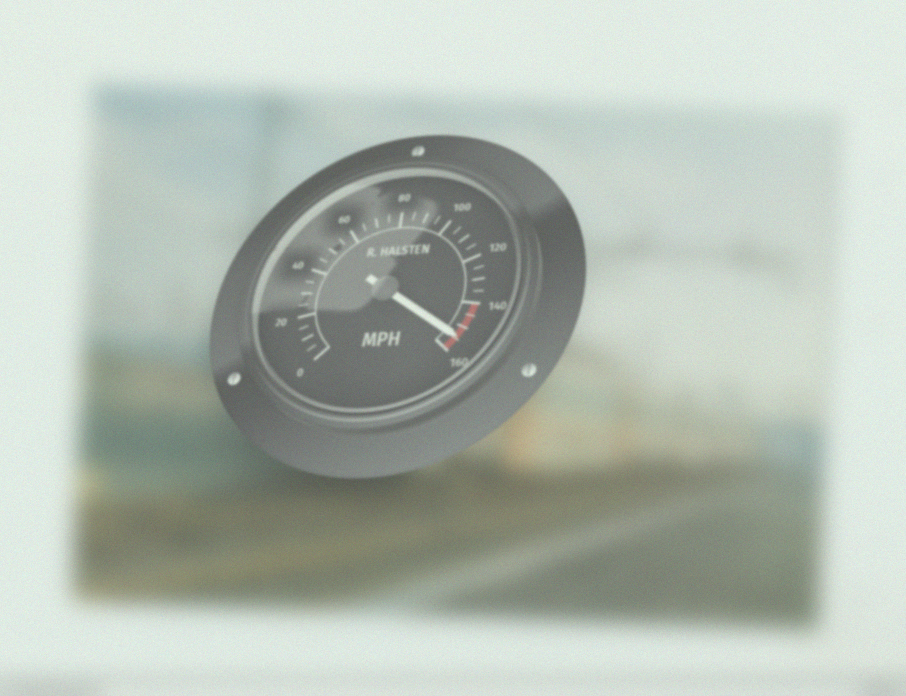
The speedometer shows 155; mph
